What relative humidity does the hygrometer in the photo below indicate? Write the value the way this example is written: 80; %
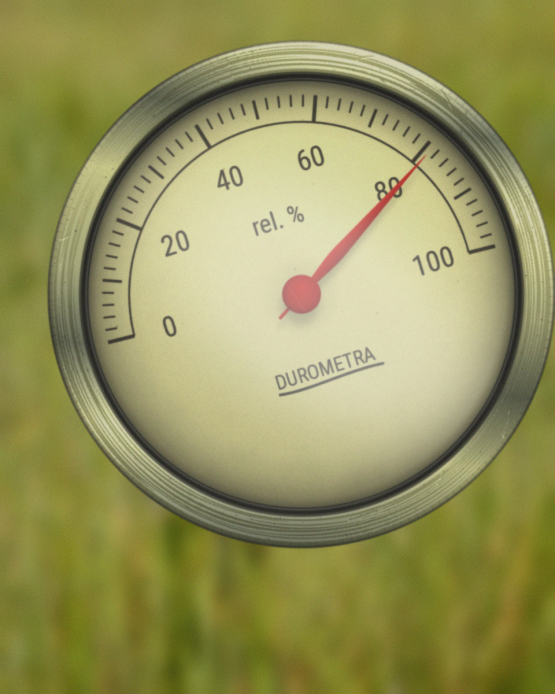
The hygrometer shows 81; %
